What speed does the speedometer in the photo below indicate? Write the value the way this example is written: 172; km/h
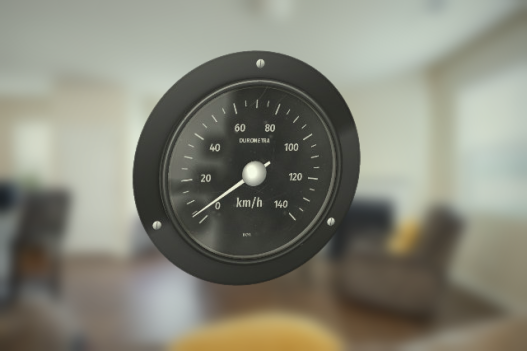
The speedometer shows 5; km/h
